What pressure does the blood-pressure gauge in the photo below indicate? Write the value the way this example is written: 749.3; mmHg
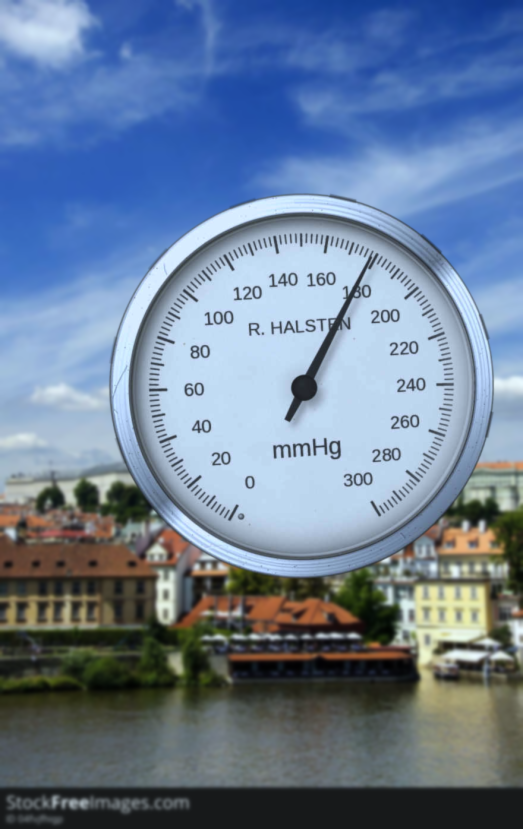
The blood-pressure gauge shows 178; mmHg
